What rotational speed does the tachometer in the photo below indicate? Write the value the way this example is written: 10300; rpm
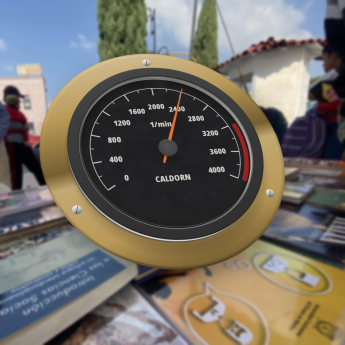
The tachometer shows 2400; rpm
